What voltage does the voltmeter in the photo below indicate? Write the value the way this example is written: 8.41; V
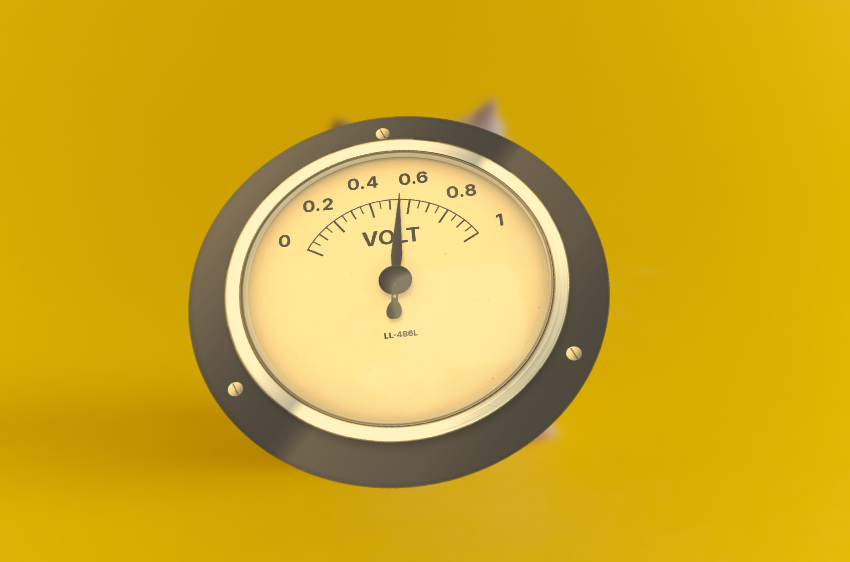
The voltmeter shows 0.55; V
